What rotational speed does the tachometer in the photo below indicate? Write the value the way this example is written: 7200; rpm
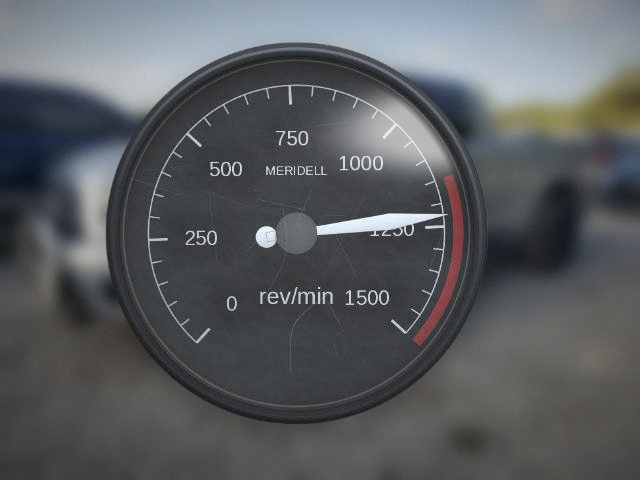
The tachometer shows 1225; rpm
